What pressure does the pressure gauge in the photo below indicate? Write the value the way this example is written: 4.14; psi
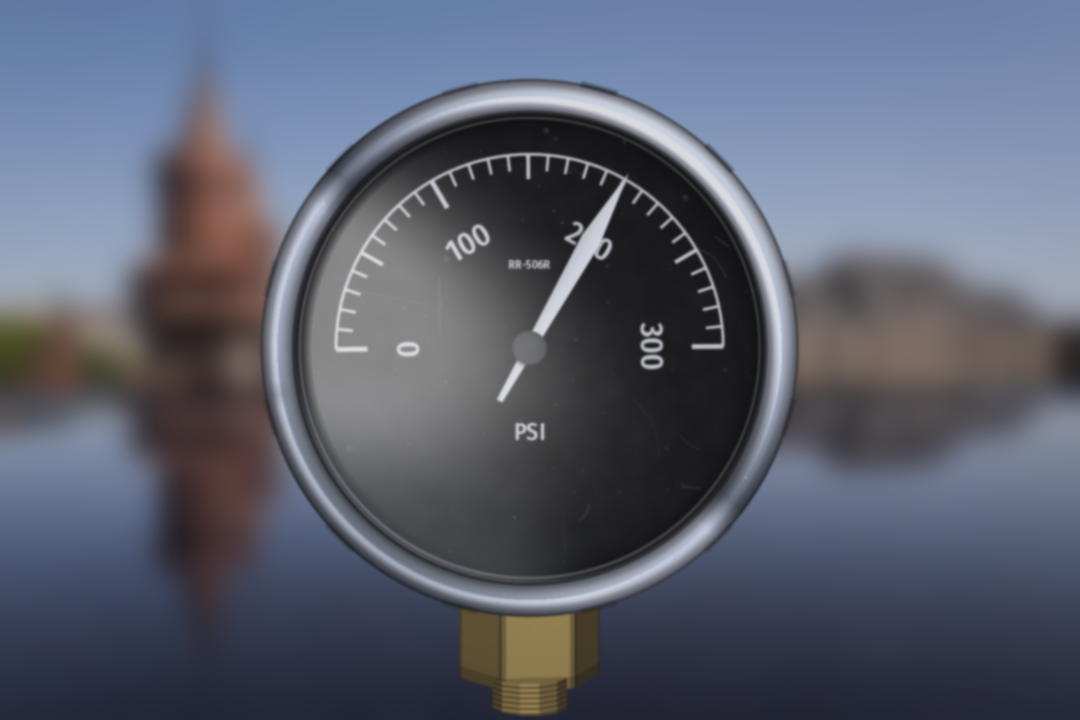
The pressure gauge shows 200; psi
